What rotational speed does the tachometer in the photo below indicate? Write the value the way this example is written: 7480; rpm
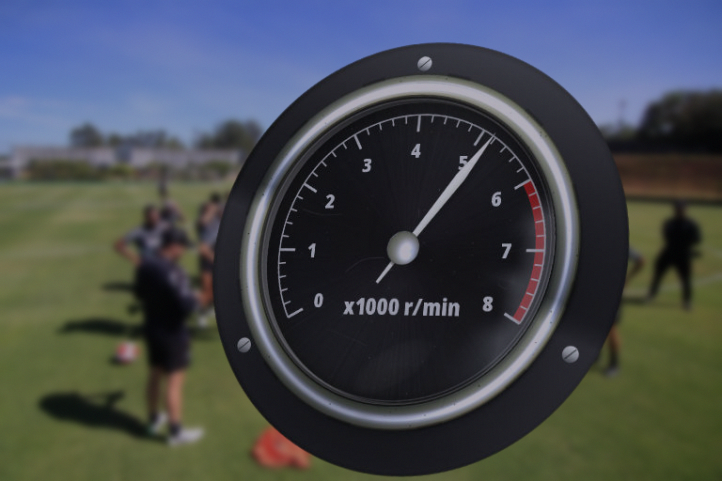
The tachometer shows 5200; rpm
